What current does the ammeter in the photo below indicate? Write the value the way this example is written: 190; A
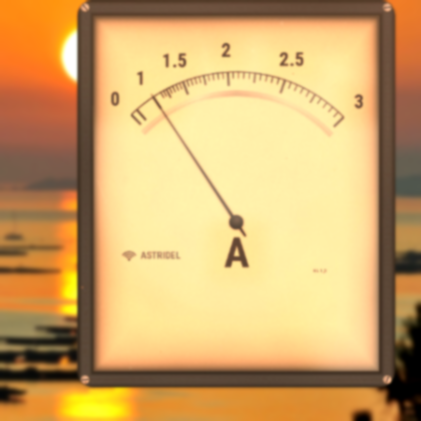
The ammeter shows 1; A
